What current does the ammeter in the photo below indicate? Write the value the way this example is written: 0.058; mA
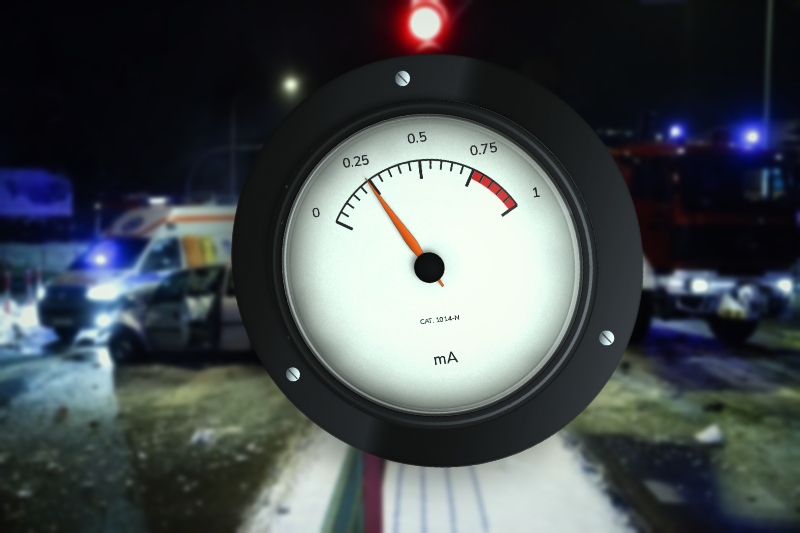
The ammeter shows 0.25; mA
